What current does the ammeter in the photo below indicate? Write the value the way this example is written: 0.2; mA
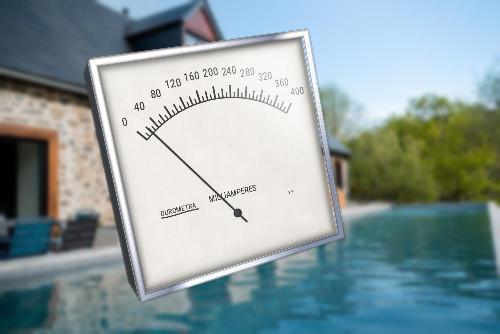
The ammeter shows 20; mA
